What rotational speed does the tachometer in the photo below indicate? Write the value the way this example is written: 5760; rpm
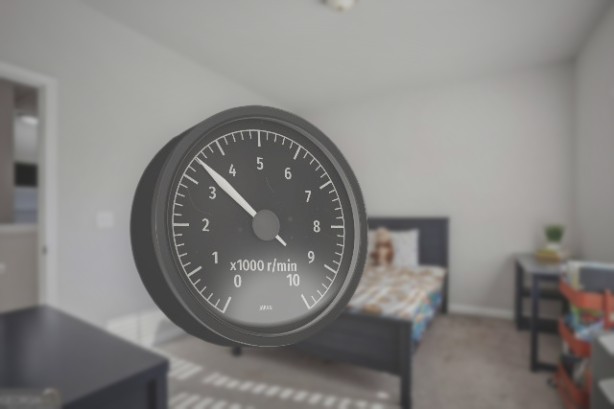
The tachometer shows 3400; rpm
